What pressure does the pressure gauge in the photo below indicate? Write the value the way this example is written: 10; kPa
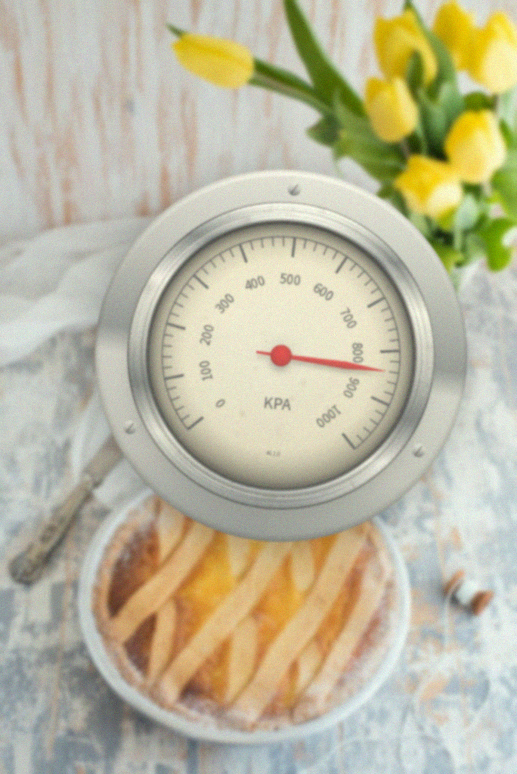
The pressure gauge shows 840; kPa
